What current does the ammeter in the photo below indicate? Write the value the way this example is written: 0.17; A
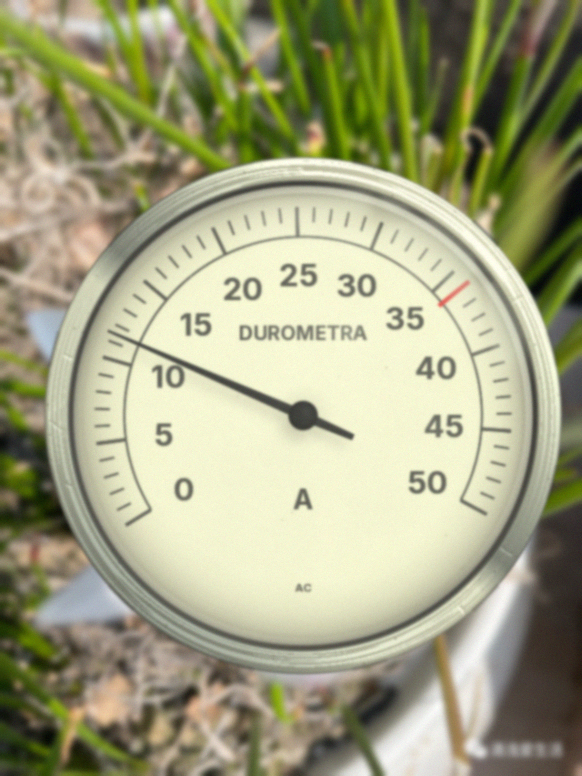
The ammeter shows 11.5; A
